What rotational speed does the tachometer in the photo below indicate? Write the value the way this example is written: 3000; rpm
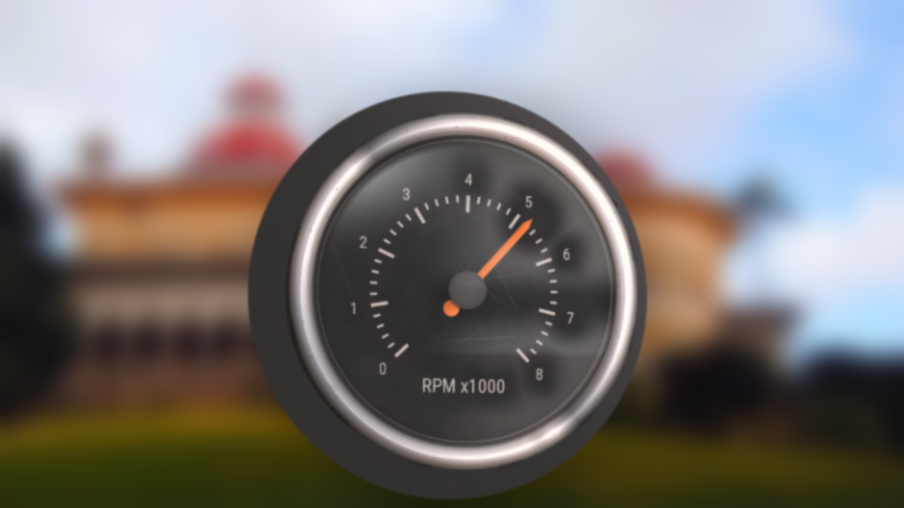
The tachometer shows 5200; rpm
